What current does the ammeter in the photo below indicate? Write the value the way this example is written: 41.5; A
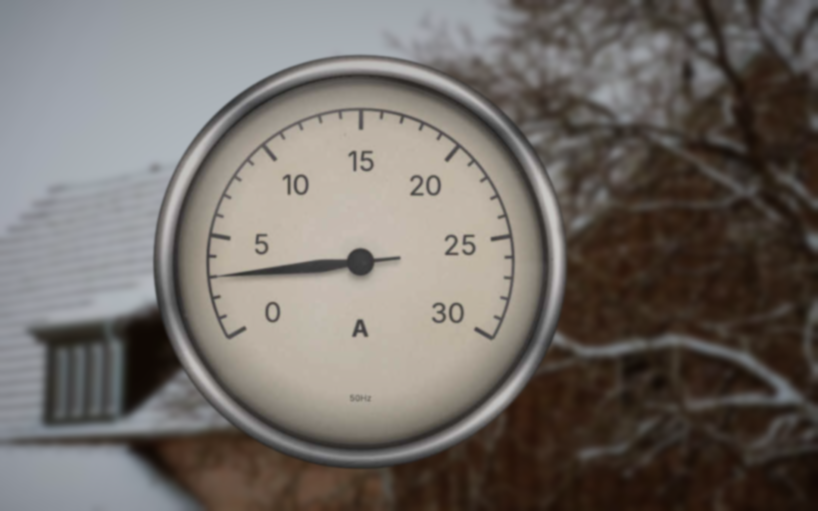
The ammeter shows 3; A
